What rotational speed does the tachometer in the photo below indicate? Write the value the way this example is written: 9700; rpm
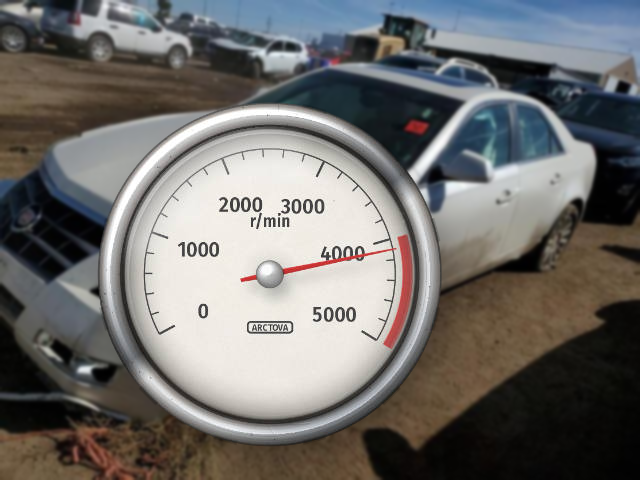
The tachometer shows 4100; rpm
